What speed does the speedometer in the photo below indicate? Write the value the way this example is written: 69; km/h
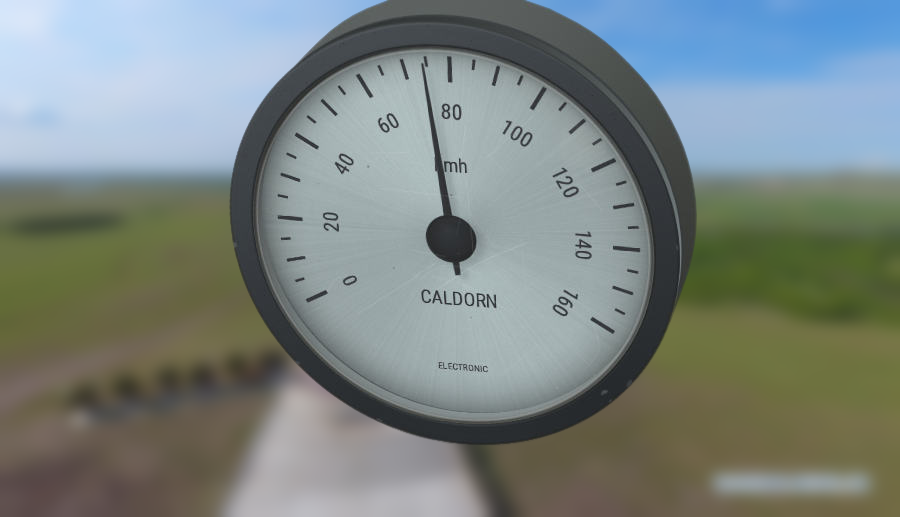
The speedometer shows 75; km/h
